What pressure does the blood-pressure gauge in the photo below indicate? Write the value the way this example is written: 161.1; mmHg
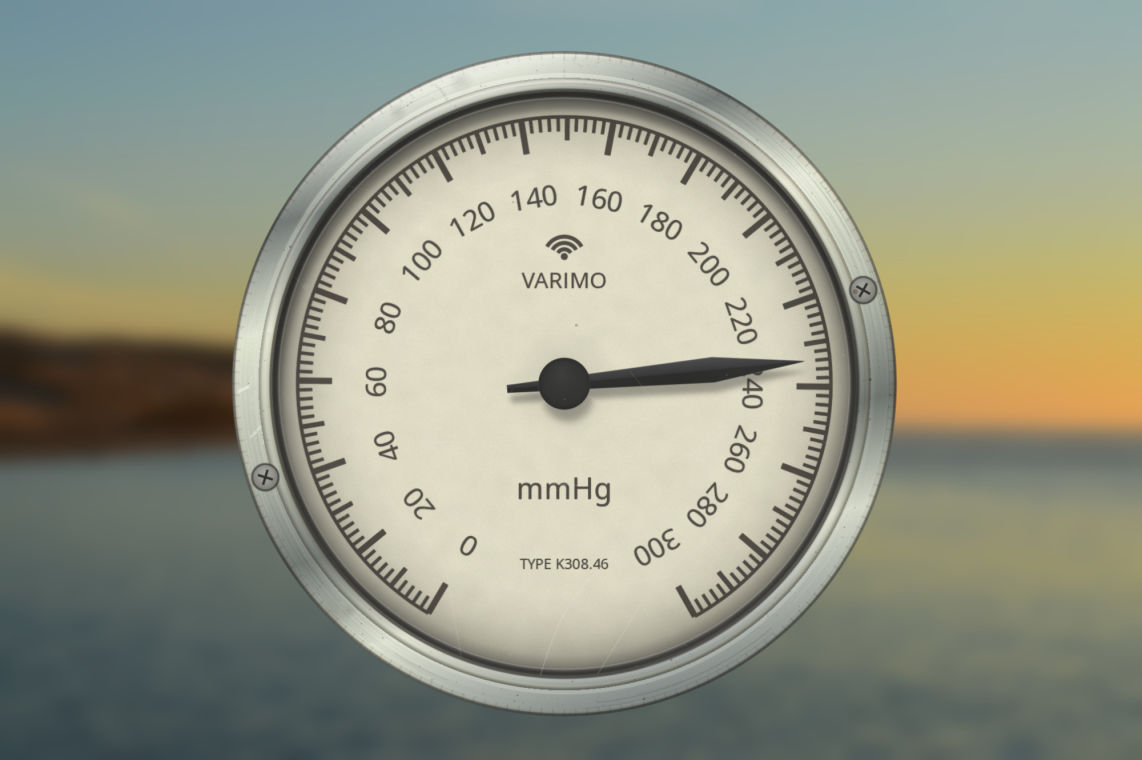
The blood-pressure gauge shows 234; mmHg
